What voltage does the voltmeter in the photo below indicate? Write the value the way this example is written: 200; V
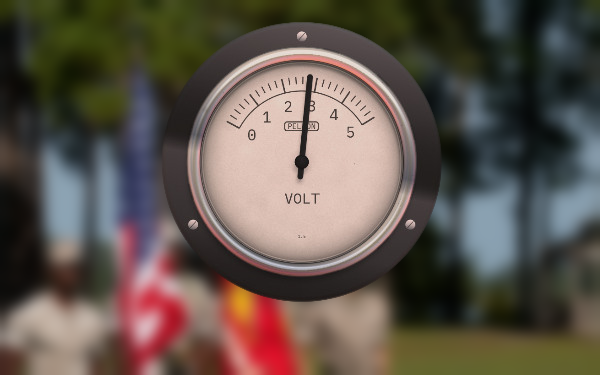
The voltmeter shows 2.8; V
